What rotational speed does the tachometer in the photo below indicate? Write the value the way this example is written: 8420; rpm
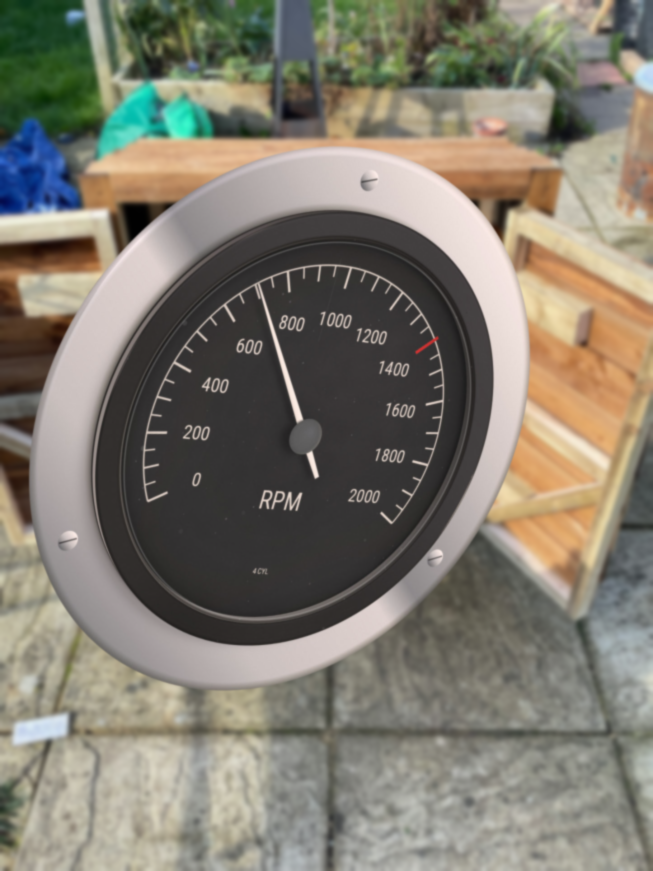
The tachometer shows 700; rpm
